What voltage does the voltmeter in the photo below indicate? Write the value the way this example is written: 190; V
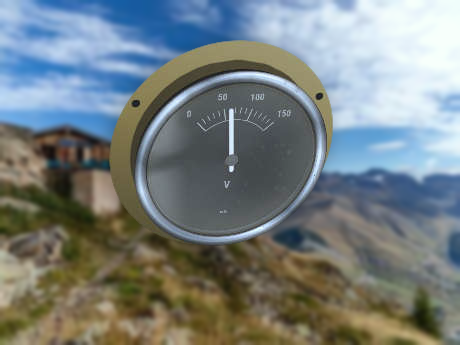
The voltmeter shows 60; V
